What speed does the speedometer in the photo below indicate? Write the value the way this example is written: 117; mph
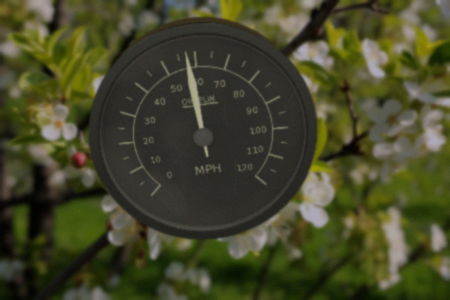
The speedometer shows 57.5; mph
